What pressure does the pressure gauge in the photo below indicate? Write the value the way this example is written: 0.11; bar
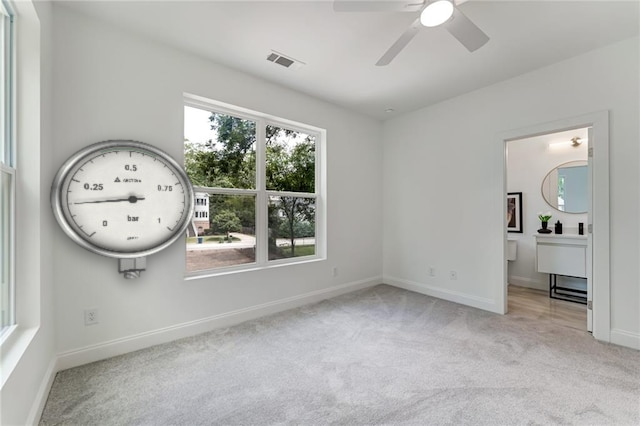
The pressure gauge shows 0.15; bar
